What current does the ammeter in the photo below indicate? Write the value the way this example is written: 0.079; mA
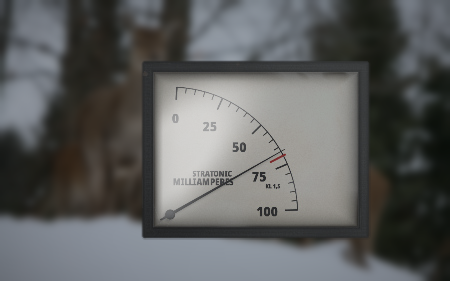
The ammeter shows 67.5; mA
